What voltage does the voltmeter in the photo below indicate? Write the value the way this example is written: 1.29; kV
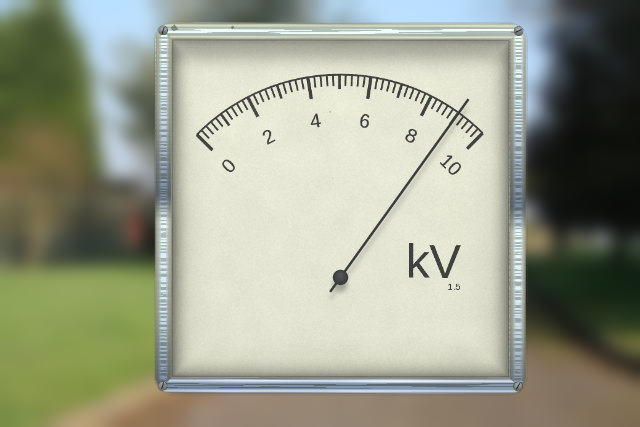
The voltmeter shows 9; kV
